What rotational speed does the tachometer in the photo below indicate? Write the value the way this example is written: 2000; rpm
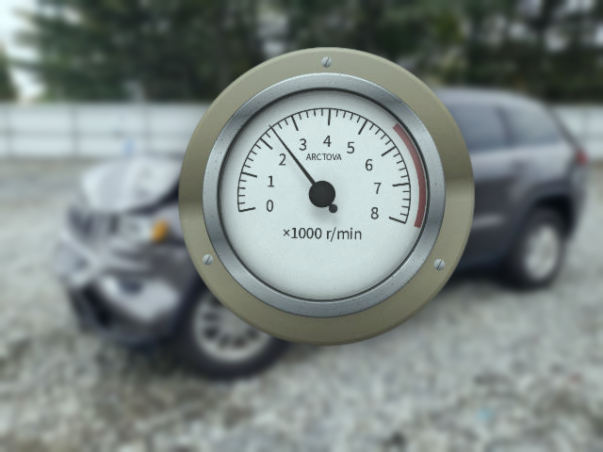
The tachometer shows 2400; rpm
